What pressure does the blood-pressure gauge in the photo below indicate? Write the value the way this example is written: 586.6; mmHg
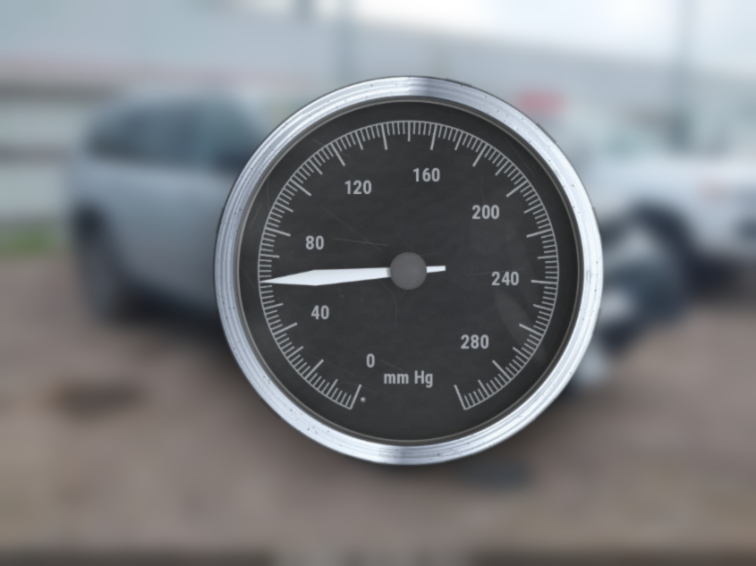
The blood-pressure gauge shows 60; mmHg
